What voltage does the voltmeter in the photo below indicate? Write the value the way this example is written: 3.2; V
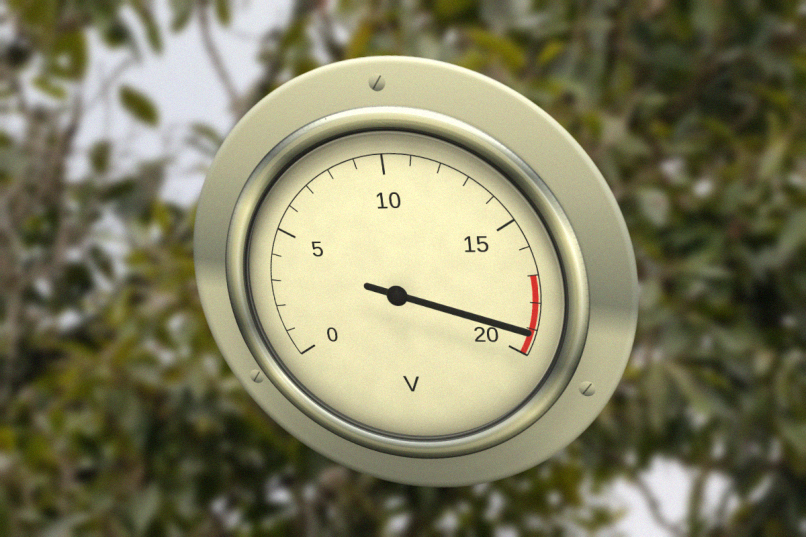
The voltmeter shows 19; V
